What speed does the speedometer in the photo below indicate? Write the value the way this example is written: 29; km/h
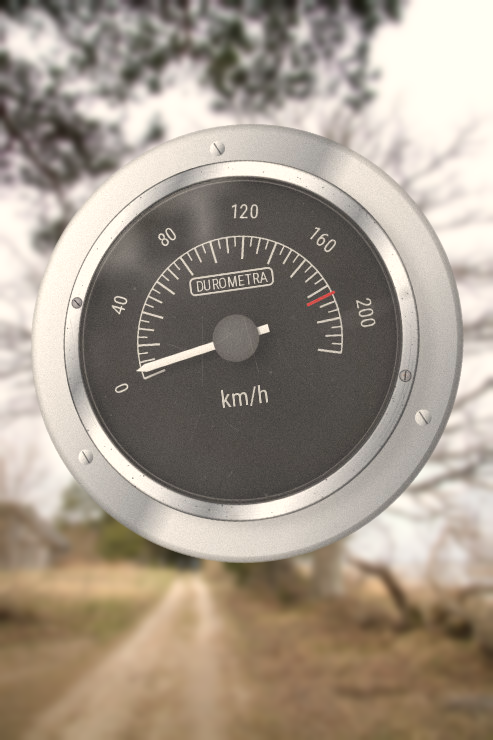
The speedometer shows 5; km/h
